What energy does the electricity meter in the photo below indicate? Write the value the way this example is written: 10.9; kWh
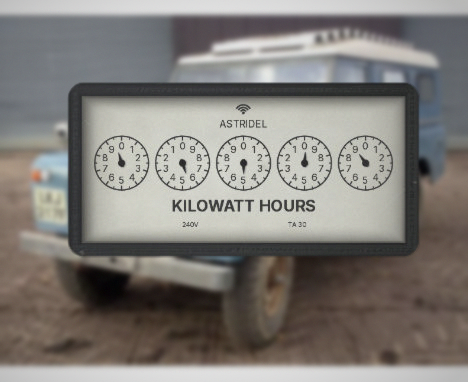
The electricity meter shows 95499; kWh
